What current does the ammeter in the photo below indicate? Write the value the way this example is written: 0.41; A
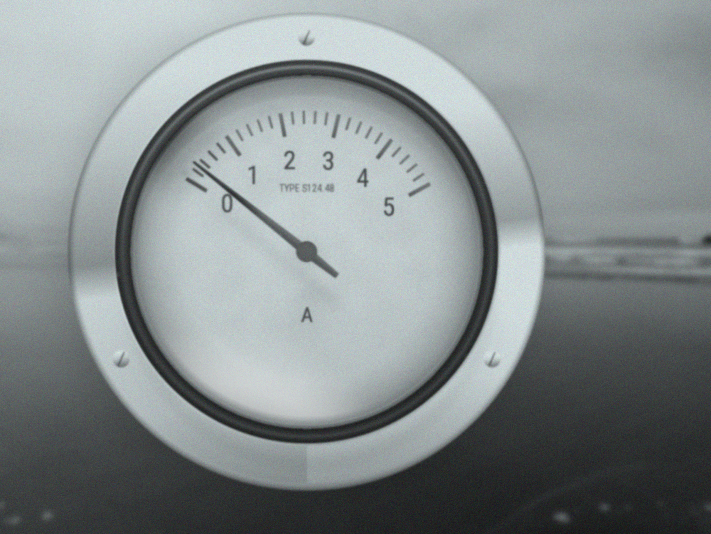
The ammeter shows 0.3; A
